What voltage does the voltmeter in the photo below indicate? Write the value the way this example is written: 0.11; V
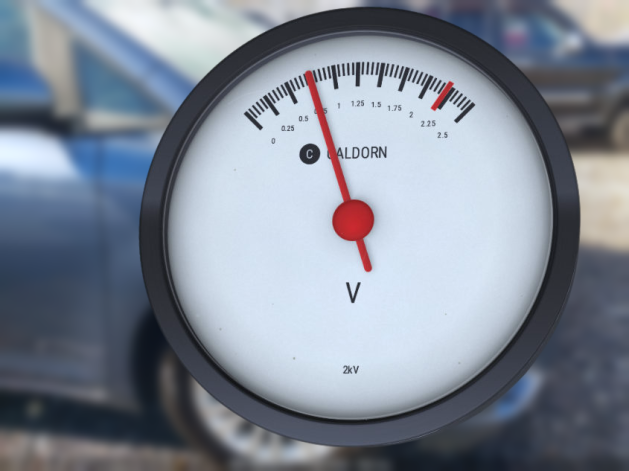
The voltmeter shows 0.75; V
